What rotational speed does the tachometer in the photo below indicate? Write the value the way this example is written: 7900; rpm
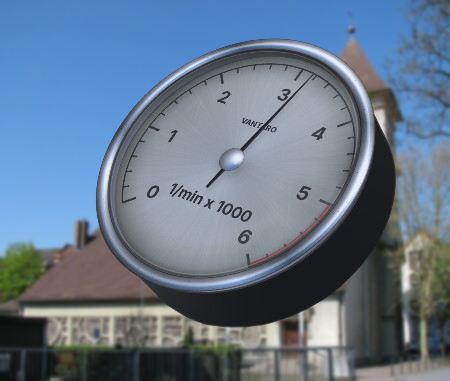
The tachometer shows 3200; rpm
